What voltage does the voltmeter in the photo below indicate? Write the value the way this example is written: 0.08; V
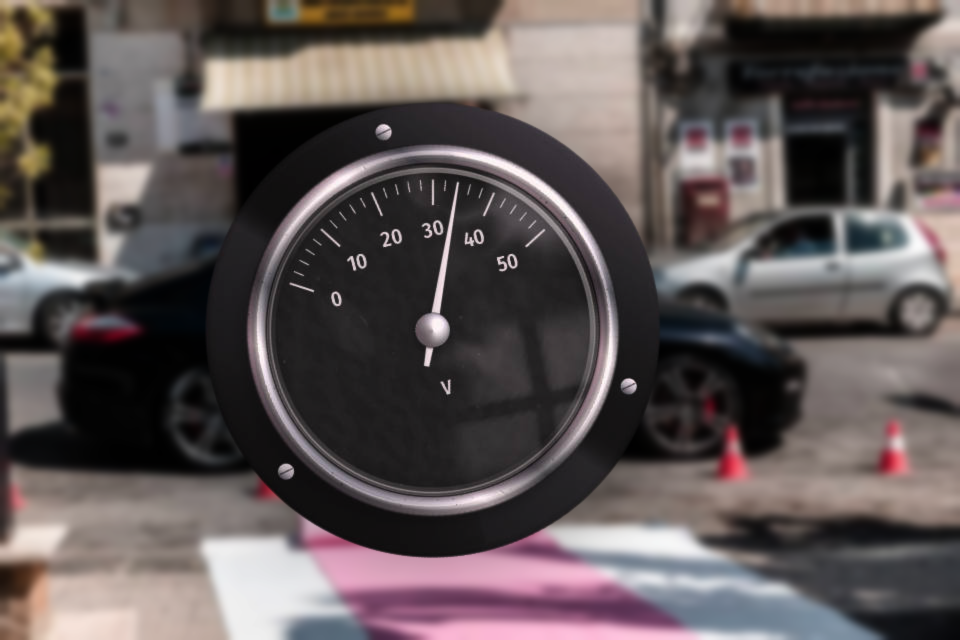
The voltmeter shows 34; V
